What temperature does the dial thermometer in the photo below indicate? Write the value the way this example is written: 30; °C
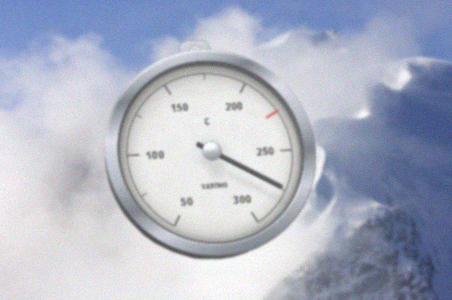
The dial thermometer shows 275; °C
